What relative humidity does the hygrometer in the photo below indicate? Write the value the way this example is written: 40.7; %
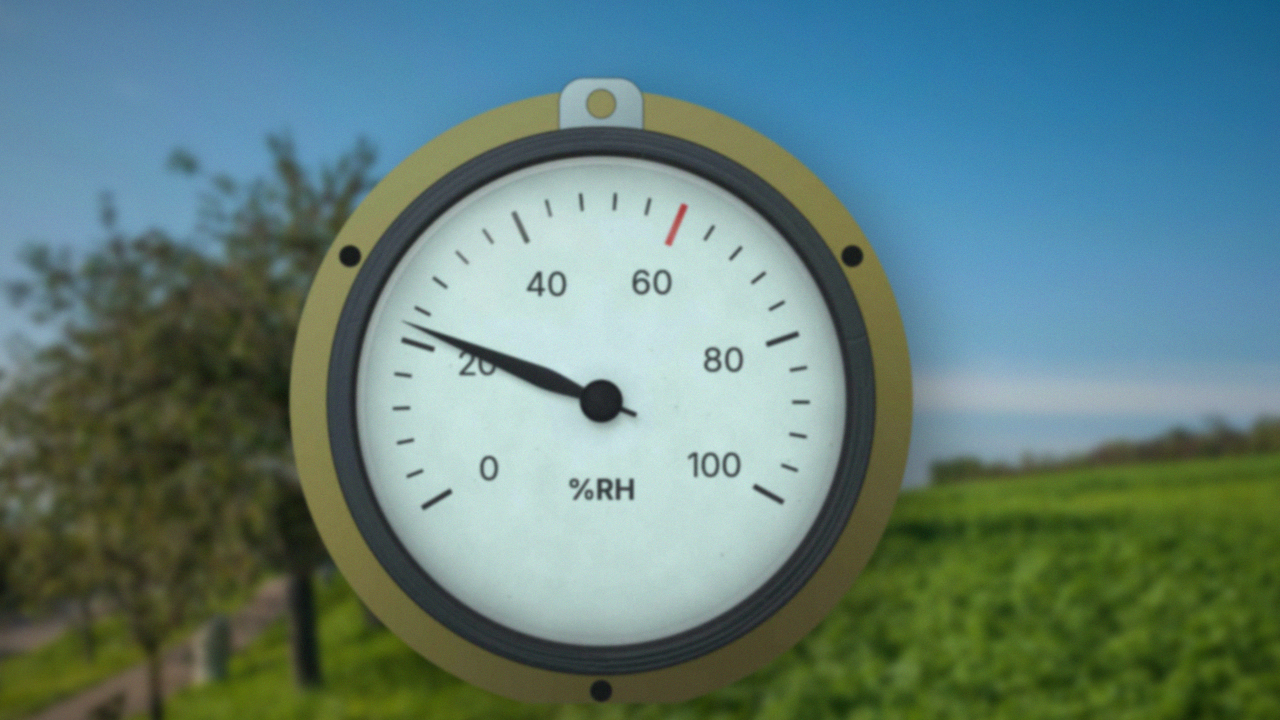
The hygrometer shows 22; %
